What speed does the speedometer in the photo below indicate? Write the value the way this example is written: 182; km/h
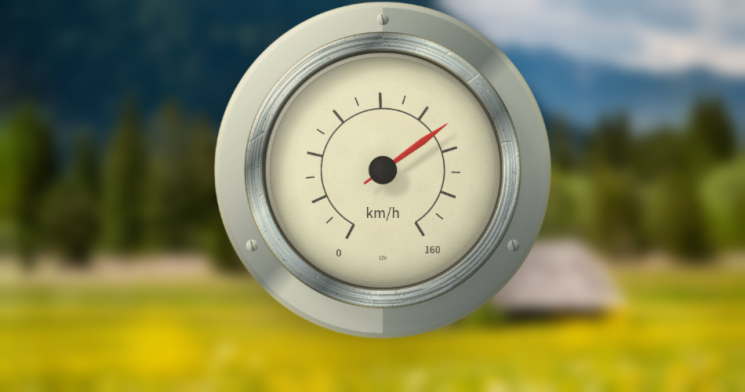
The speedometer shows 110; km/h
